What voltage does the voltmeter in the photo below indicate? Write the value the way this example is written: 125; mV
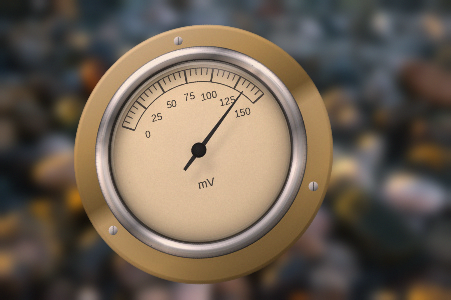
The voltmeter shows 135; mV
